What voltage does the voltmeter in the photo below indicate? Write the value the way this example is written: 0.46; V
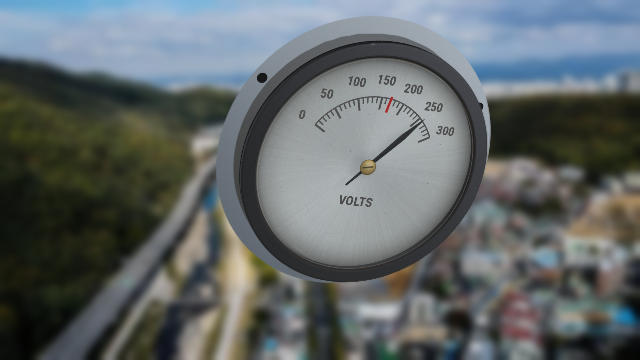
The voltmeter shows 250; V
